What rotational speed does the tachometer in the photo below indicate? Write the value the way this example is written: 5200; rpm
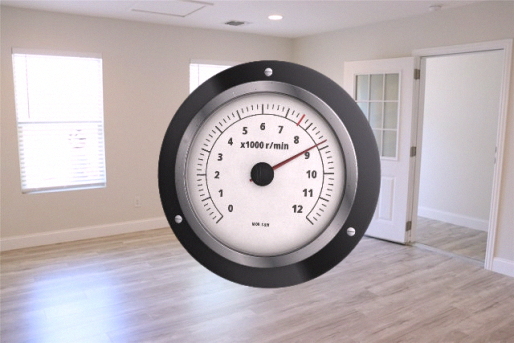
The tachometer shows 8800; rpm
